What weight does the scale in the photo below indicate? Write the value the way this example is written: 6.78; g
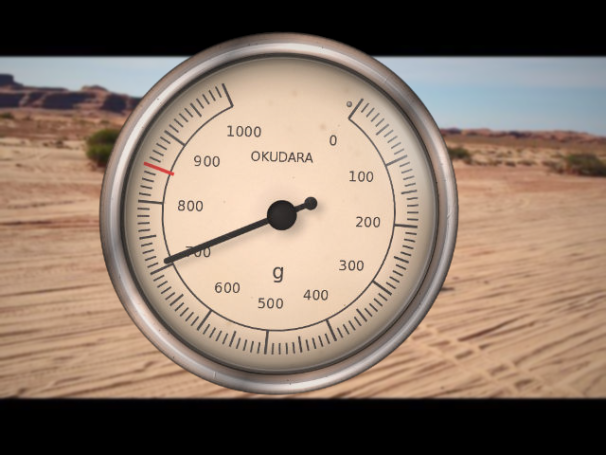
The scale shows 710; g
